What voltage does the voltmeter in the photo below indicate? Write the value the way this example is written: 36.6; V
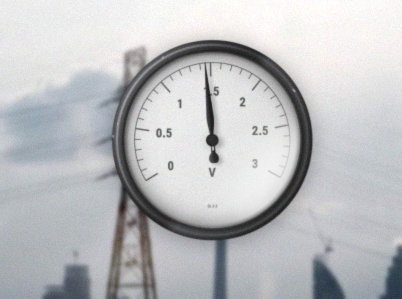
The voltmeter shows 1.45; V
